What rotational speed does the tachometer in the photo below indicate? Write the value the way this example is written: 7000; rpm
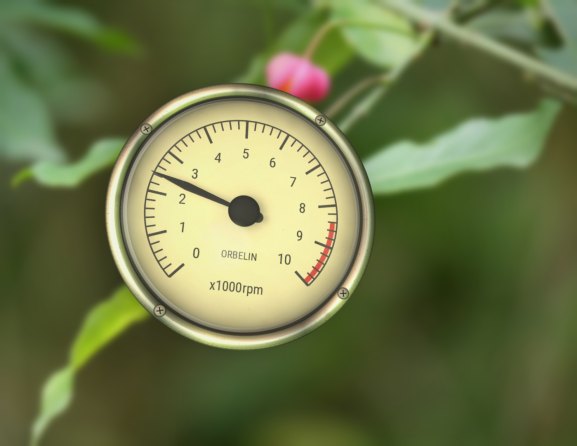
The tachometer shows 2400; rpm
